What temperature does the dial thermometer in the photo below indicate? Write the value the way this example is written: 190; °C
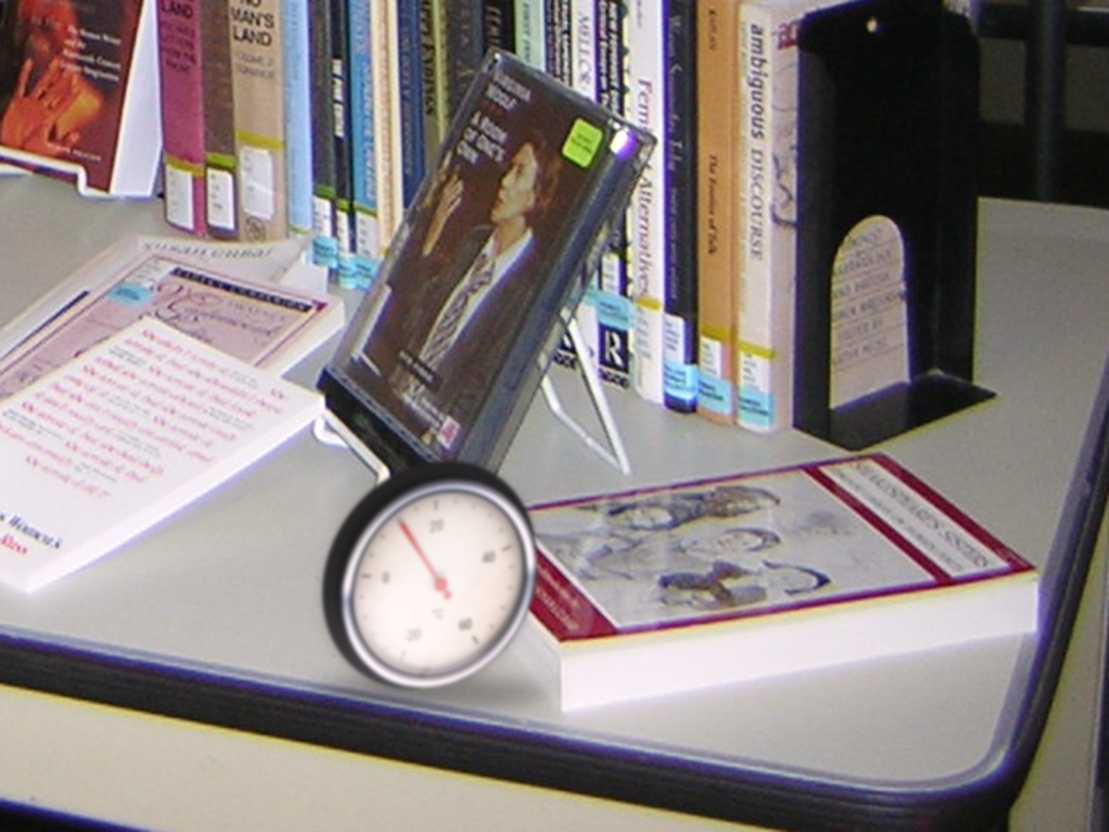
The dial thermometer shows 12; °C
